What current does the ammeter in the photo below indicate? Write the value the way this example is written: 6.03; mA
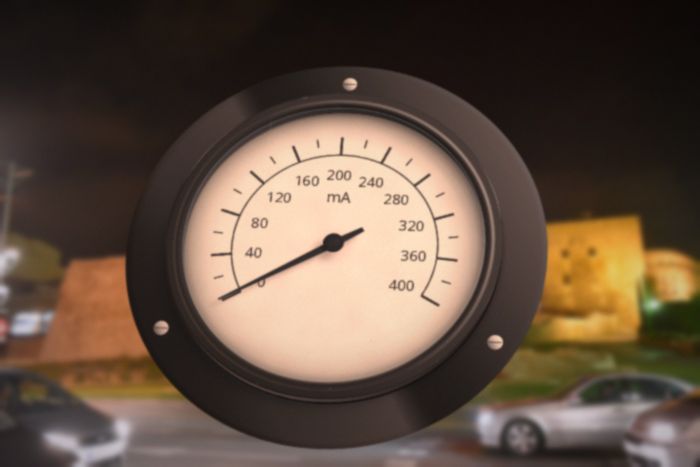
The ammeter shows 0; mA
